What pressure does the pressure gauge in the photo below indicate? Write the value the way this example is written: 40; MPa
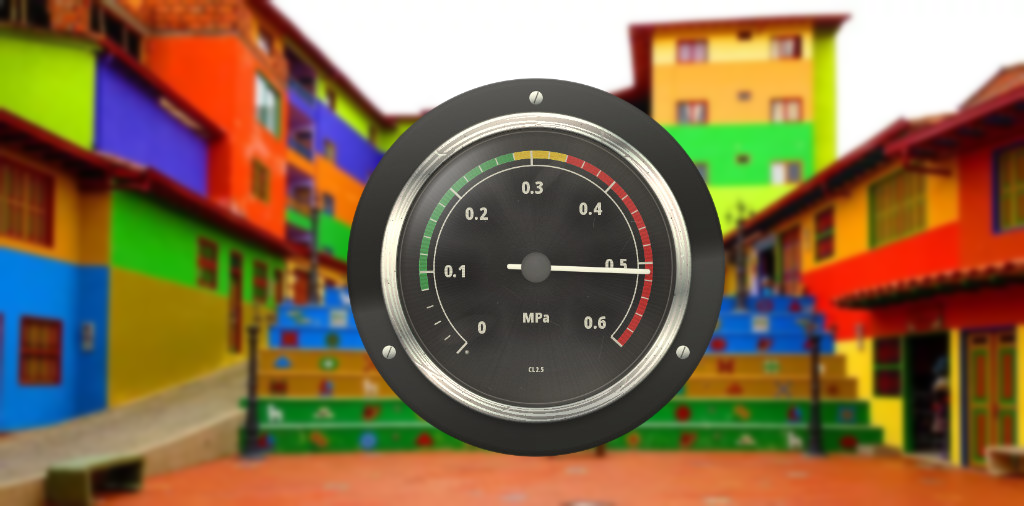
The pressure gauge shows 0.51; MPa
